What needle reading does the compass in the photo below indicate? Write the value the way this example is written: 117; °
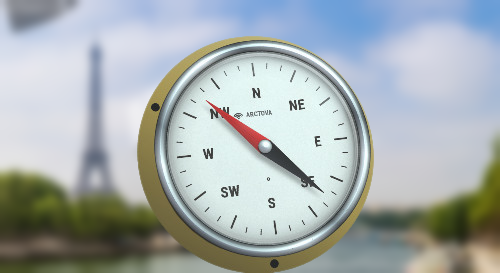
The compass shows 315; °
